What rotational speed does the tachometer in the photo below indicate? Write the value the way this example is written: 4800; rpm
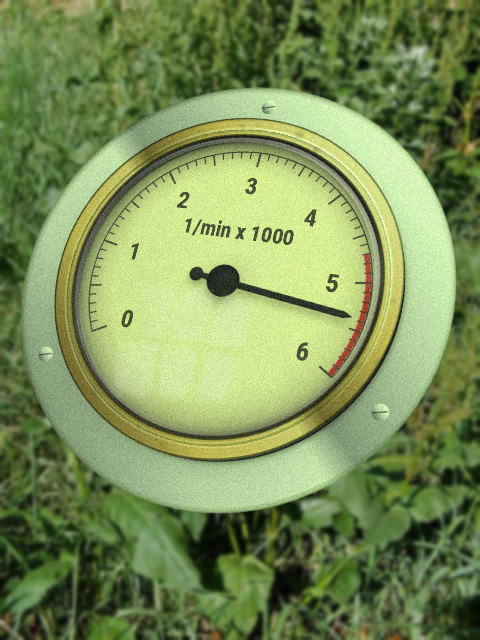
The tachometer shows 5400; rpm
